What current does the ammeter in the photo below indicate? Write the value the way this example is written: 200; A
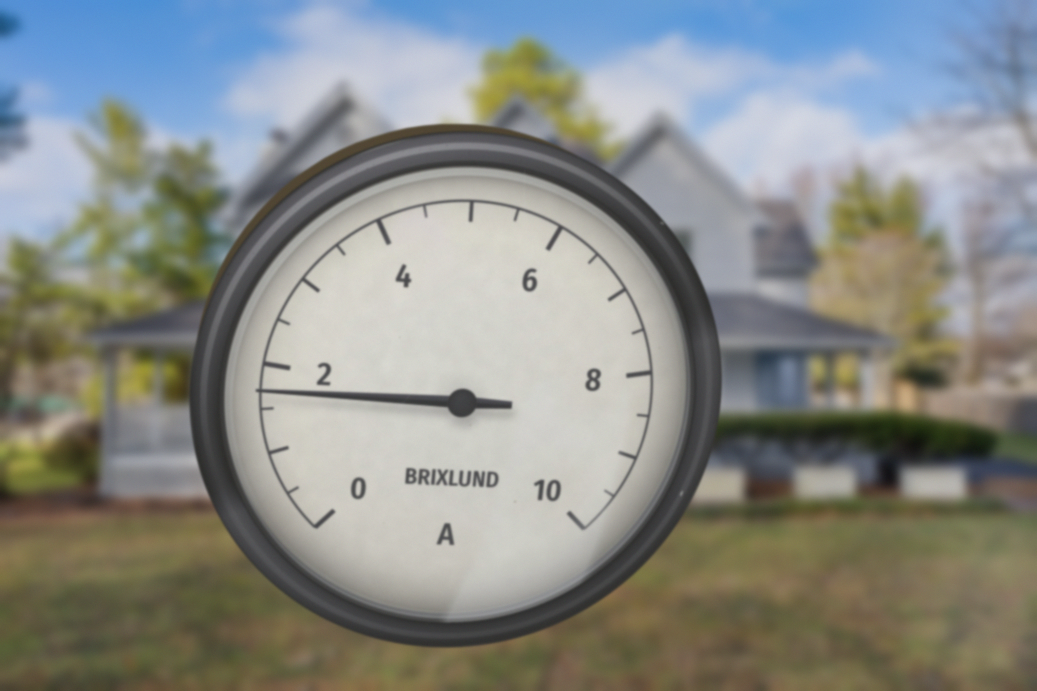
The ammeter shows 1.75; A
